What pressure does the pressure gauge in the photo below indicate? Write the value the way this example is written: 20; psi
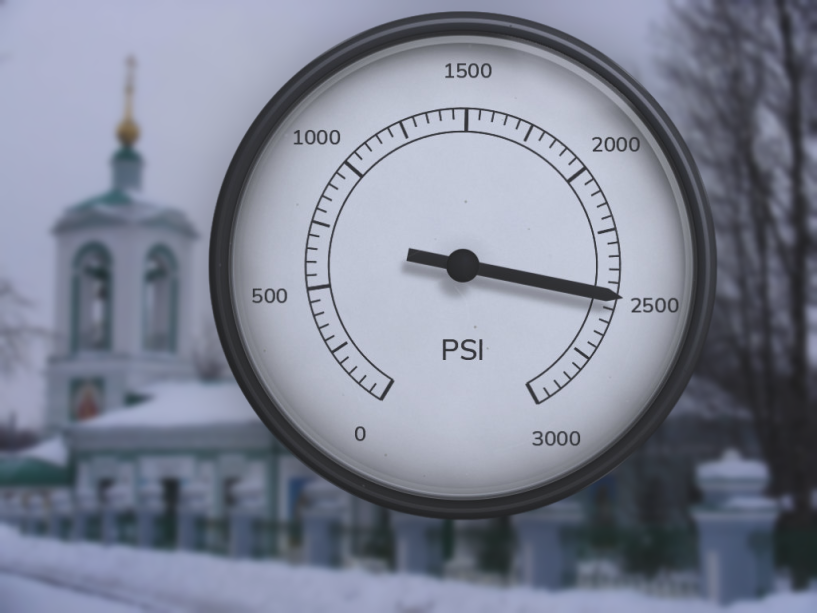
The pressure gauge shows 2500; psi
